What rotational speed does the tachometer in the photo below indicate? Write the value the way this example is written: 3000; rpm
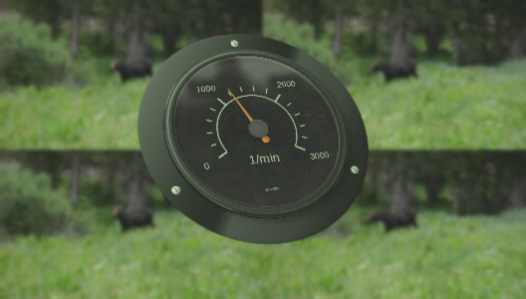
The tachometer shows 1200; rpm
